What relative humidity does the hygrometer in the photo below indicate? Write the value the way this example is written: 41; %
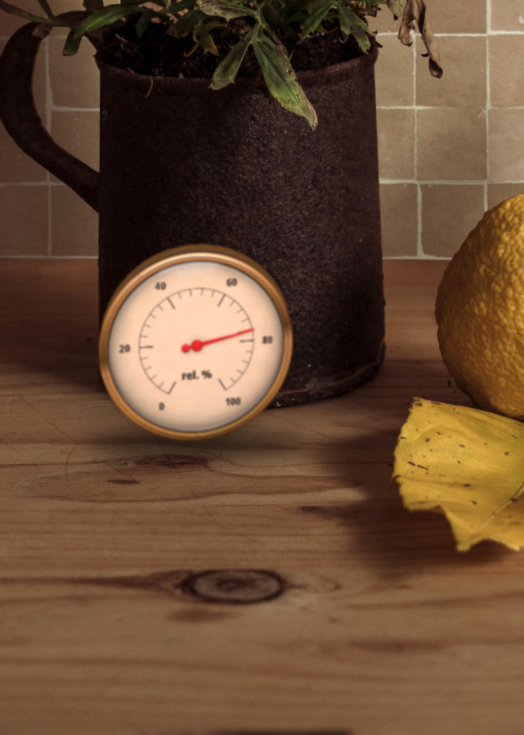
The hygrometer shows 76; %
